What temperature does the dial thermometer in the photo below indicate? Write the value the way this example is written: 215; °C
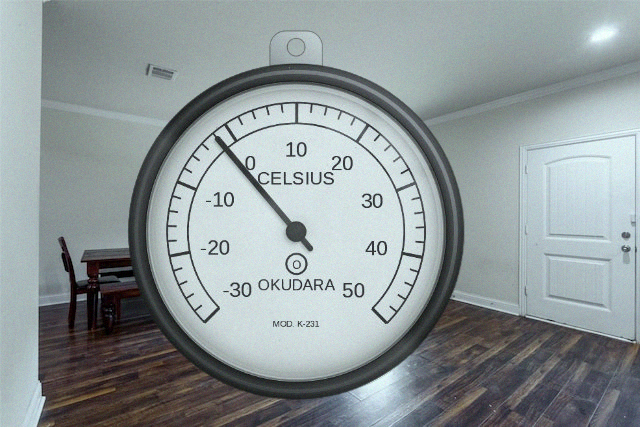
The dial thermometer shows -2; °C
